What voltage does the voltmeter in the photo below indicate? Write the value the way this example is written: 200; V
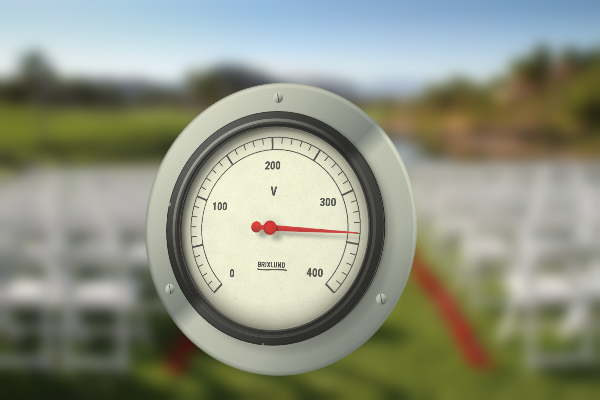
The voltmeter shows 340; V
